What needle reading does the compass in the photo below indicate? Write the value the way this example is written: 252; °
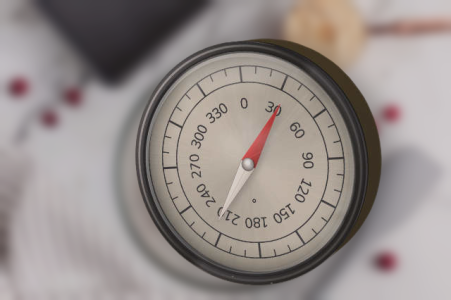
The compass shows 35; °
